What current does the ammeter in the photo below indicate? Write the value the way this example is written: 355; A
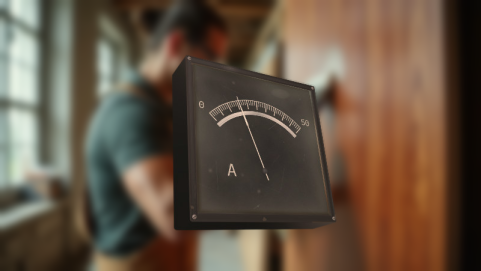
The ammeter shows 15; A
